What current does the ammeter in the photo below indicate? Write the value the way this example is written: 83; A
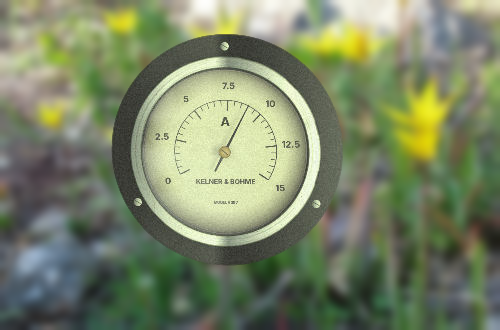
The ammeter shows 9; A
